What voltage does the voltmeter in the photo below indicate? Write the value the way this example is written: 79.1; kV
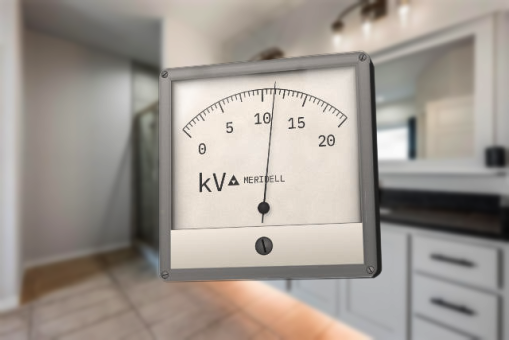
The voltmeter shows 11.5; kV
